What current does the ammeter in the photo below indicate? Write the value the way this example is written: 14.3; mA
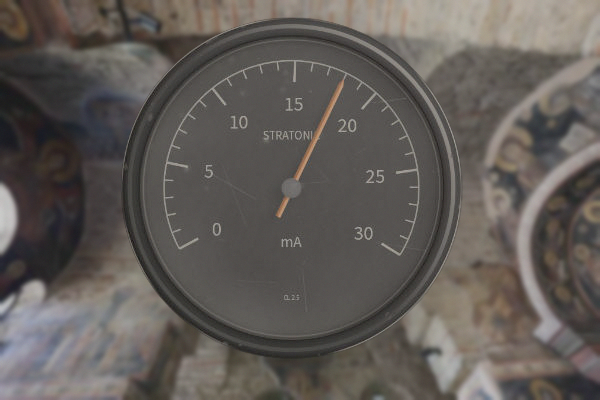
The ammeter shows 18; mA
